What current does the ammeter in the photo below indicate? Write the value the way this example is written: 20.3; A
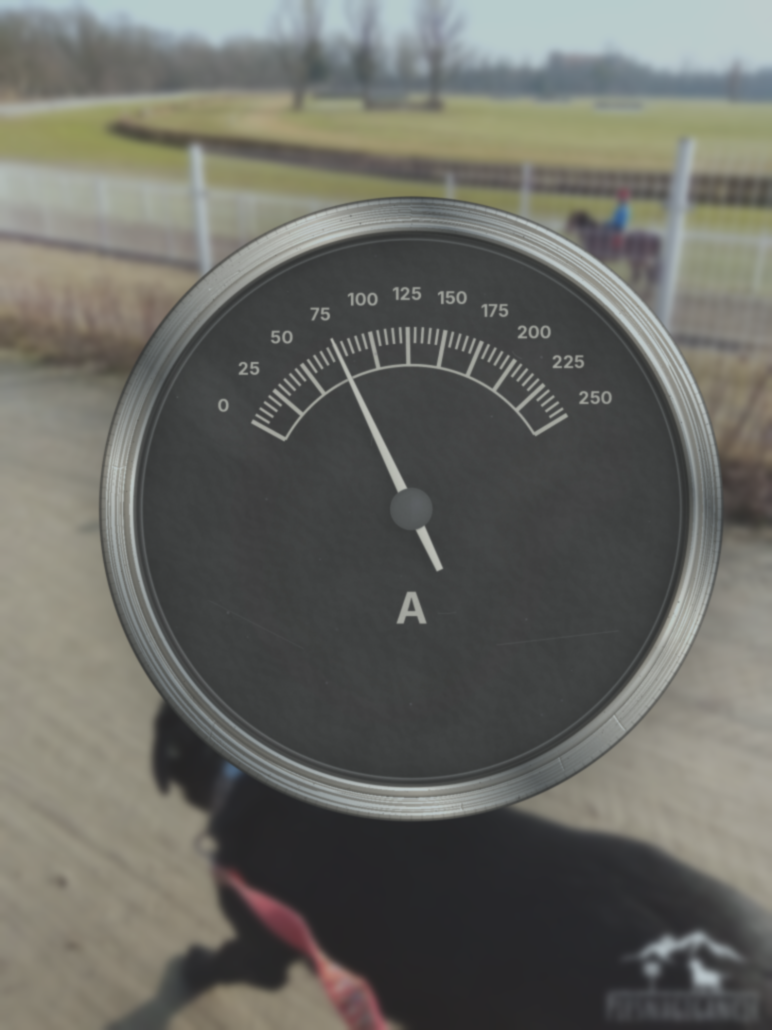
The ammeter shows 75; A
